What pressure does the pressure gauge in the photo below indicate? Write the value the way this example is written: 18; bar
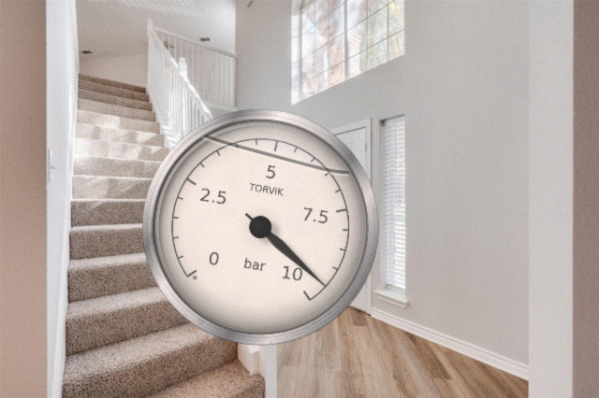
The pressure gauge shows 9.5; bar
